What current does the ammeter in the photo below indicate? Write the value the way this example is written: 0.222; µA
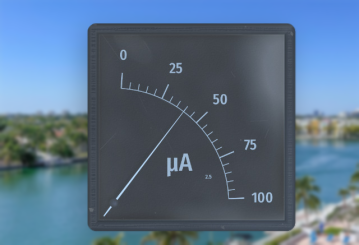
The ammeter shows 40; µA
